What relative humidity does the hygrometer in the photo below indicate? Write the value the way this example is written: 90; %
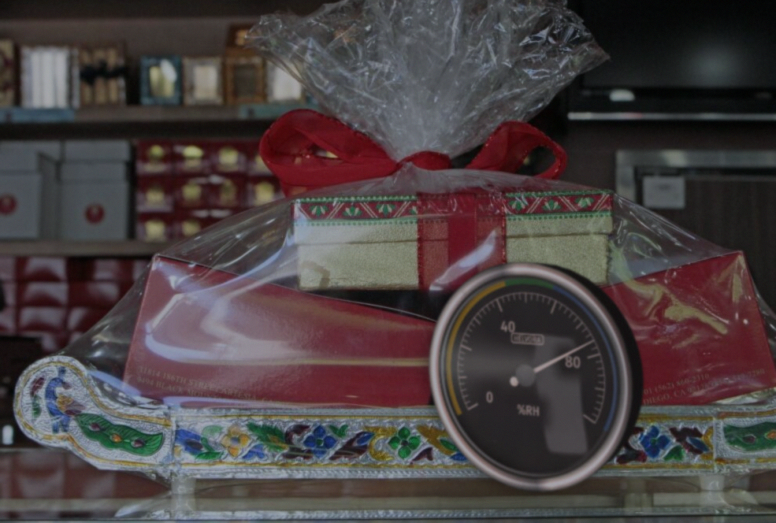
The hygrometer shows 76; %
